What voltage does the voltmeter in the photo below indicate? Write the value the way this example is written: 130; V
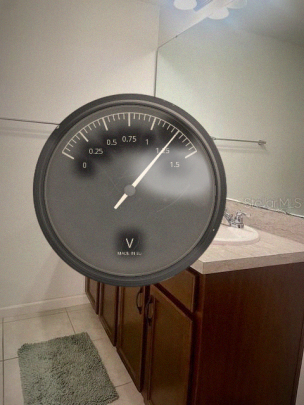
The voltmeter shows 1.25; V
